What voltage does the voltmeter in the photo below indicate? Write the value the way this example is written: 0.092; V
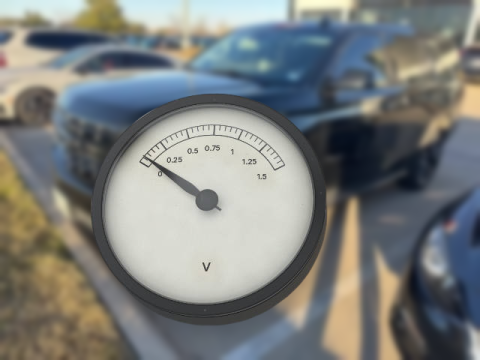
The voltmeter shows 0.05; V
